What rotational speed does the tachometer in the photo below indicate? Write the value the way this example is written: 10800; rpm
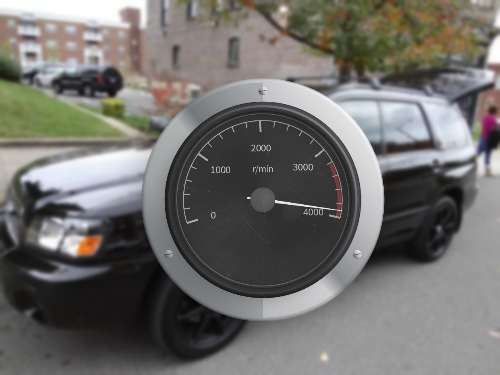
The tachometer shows 3900; rpm
